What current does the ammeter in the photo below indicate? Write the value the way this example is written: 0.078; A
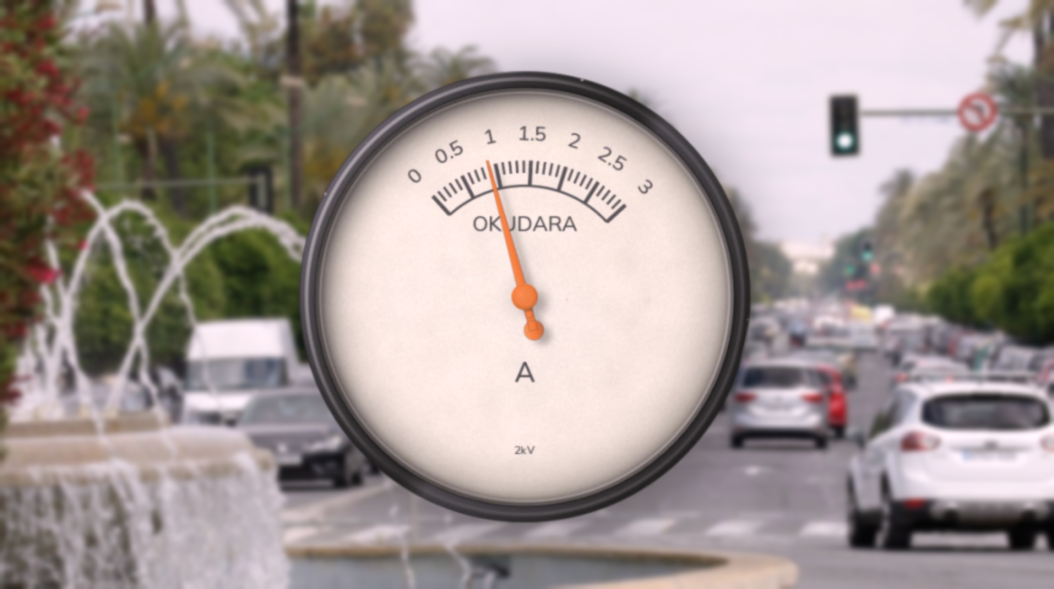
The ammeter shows 0.9; A
